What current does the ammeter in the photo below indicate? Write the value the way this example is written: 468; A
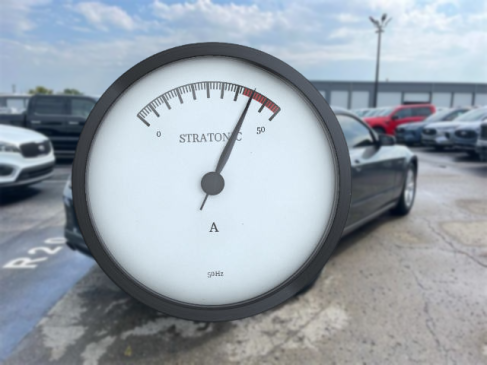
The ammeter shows 40; A
